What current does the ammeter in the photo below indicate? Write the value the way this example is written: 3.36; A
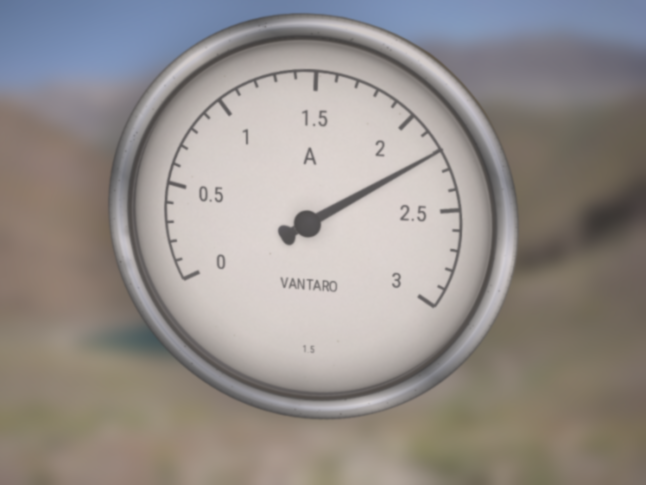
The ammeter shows 2.2; A
